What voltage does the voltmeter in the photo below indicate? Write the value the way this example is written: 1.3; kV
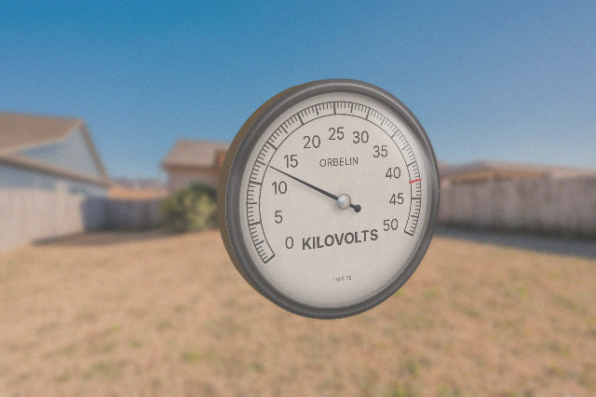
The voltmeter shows 12.5; kV
